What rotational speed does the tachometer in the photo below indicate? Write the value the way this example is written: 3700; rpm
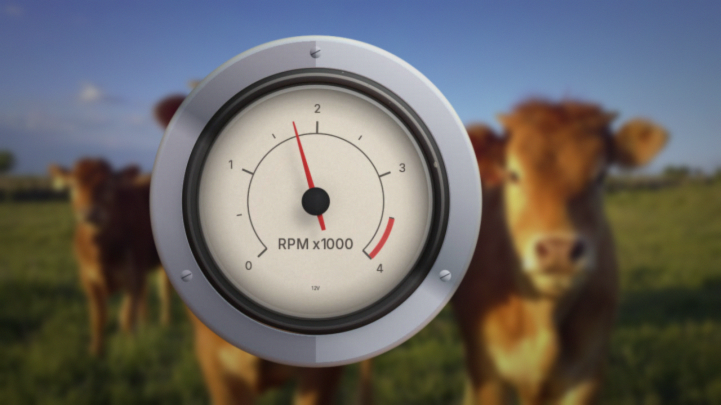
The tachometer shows 1750; rpm
